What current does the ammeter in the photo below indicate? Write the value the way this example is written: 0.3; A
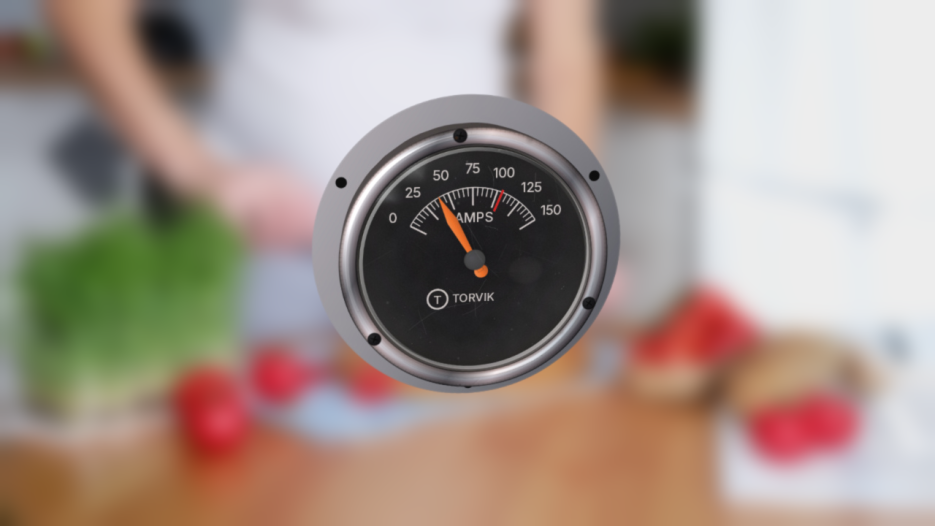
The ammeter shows 40; A
